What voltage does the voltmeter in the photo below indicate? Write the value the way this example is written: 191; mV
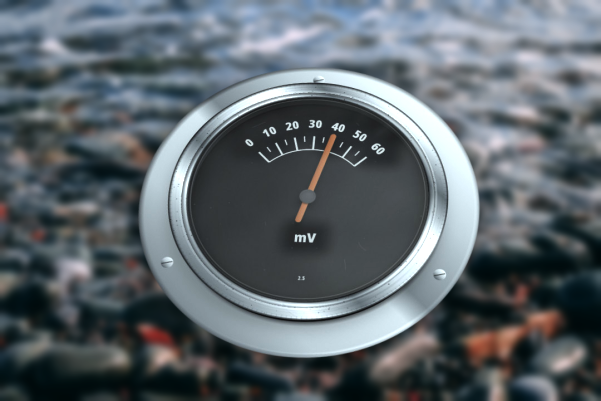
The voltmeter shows 40; mV
